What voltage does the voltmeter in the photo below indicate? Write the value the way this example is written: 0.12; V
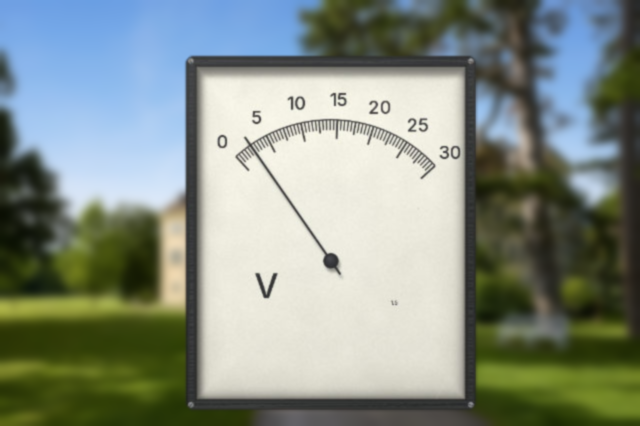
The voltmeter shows 2.5; V
